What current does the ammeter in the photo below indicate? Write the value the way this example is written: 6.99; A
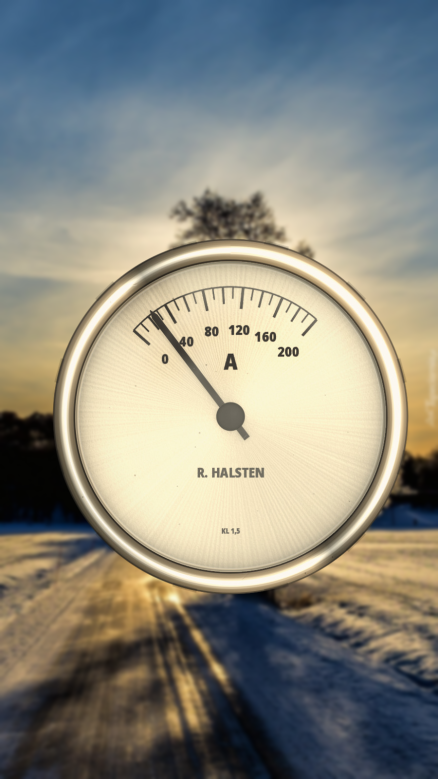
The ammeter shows 25; A
